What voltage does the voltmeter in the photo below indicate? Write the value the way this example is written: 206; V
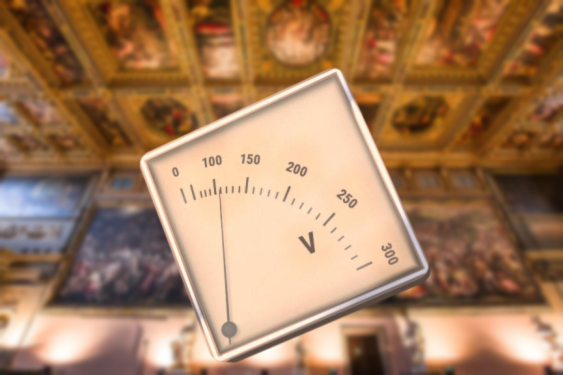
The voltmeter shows 110; V
